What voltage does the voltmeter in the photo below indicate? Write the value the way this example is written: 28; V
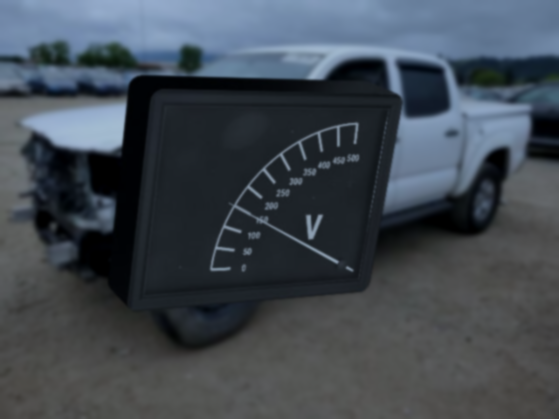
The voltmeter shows 150; V
